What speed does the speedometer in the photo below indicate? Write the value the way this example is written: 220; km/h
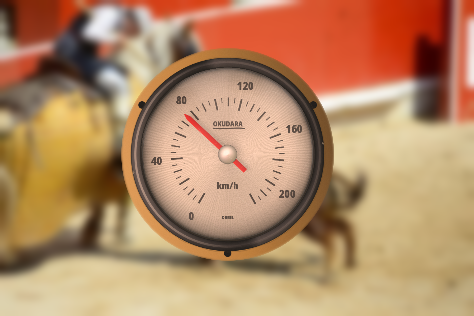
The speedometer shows 75; km/h
